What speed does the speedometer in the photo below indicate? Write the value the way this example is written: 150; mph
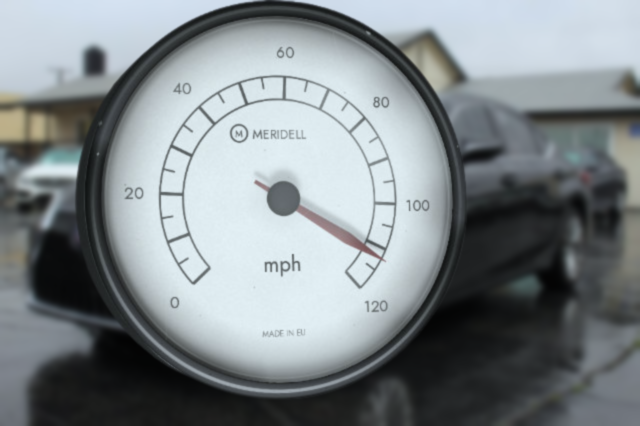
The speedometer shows 112.5; mph
